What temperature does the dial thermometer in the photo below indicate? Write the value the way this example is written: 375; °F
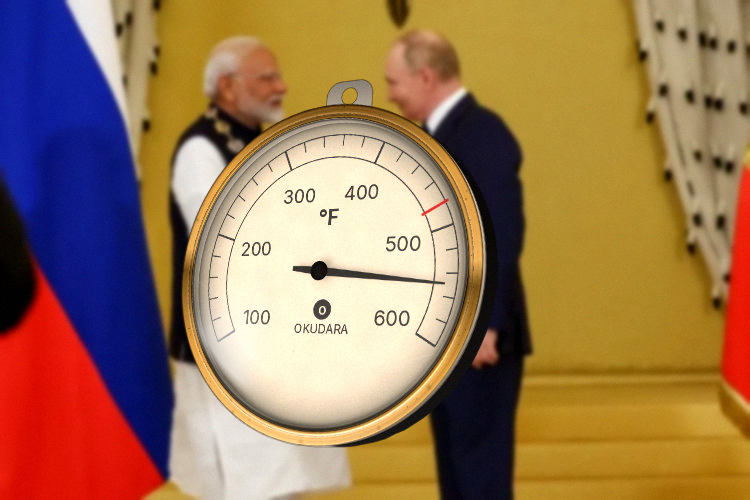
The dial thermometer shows 550; °F
